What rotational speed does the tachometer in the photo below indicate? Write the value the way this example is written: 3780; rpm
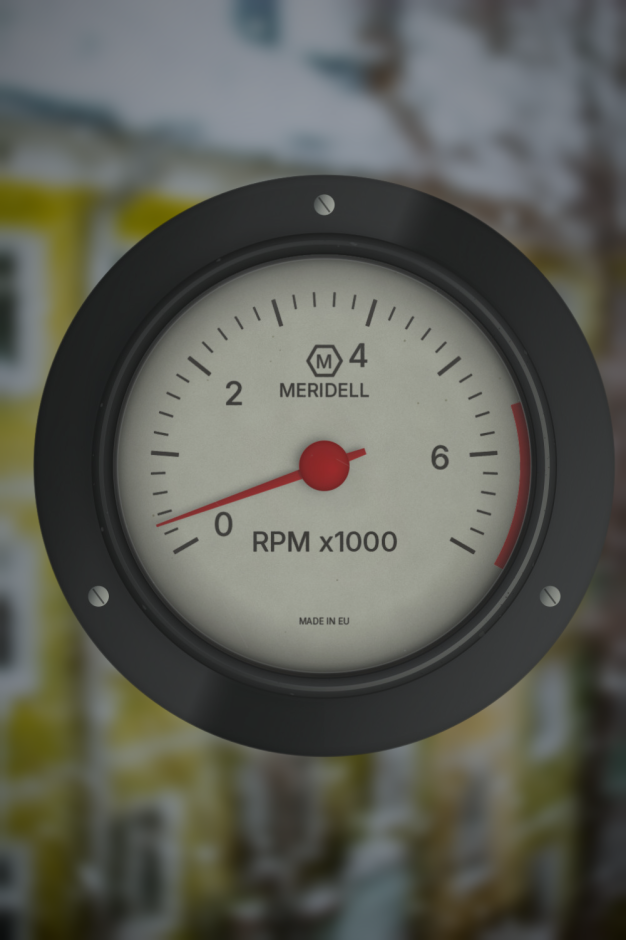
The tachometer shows 300; rpm
